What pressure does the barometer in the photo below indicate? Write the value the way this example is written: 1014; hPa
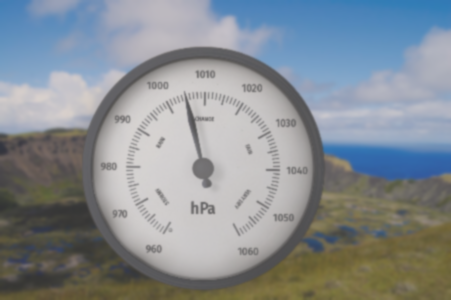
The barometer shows 1005; hPa
